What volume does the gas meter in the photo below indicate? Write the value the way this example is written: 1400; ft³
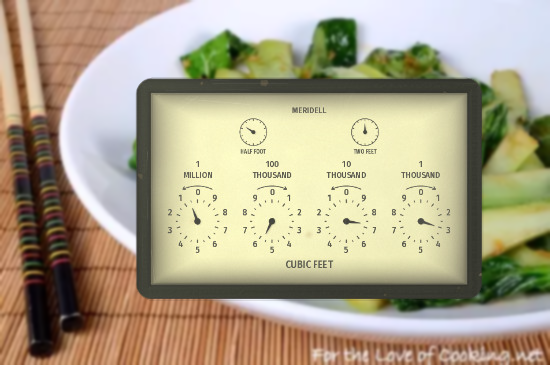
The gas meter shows 57300; ft³
